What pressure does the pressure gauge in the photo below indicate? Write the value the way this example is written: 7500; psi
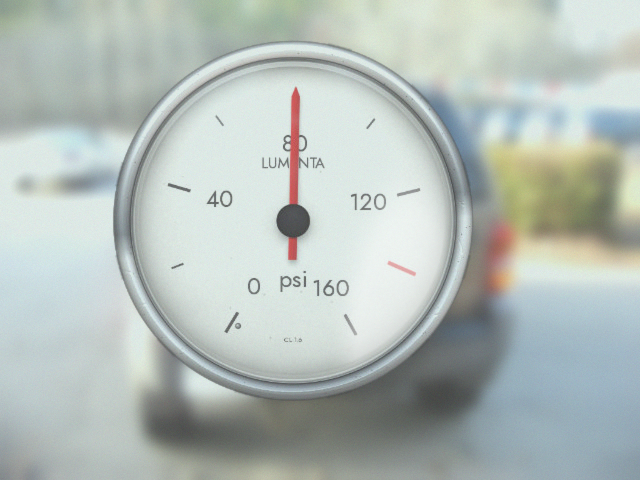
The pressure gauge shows 80; psi
